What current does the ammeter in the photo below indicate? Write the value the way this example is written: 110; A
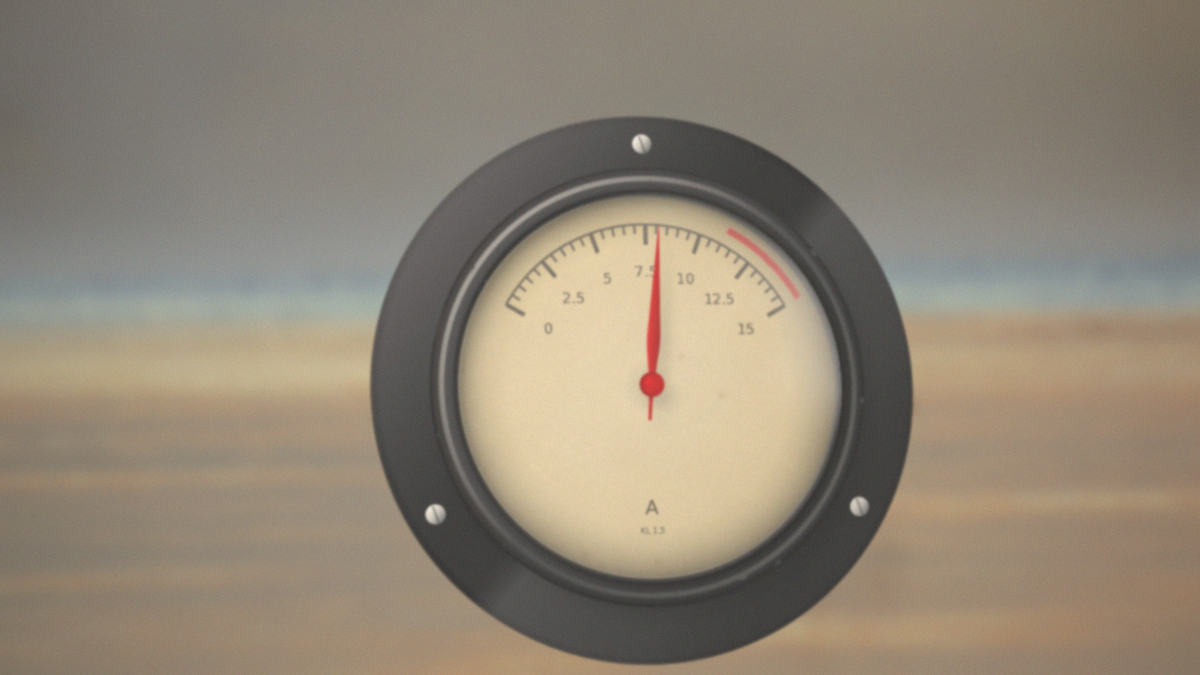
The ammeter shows 8; A
